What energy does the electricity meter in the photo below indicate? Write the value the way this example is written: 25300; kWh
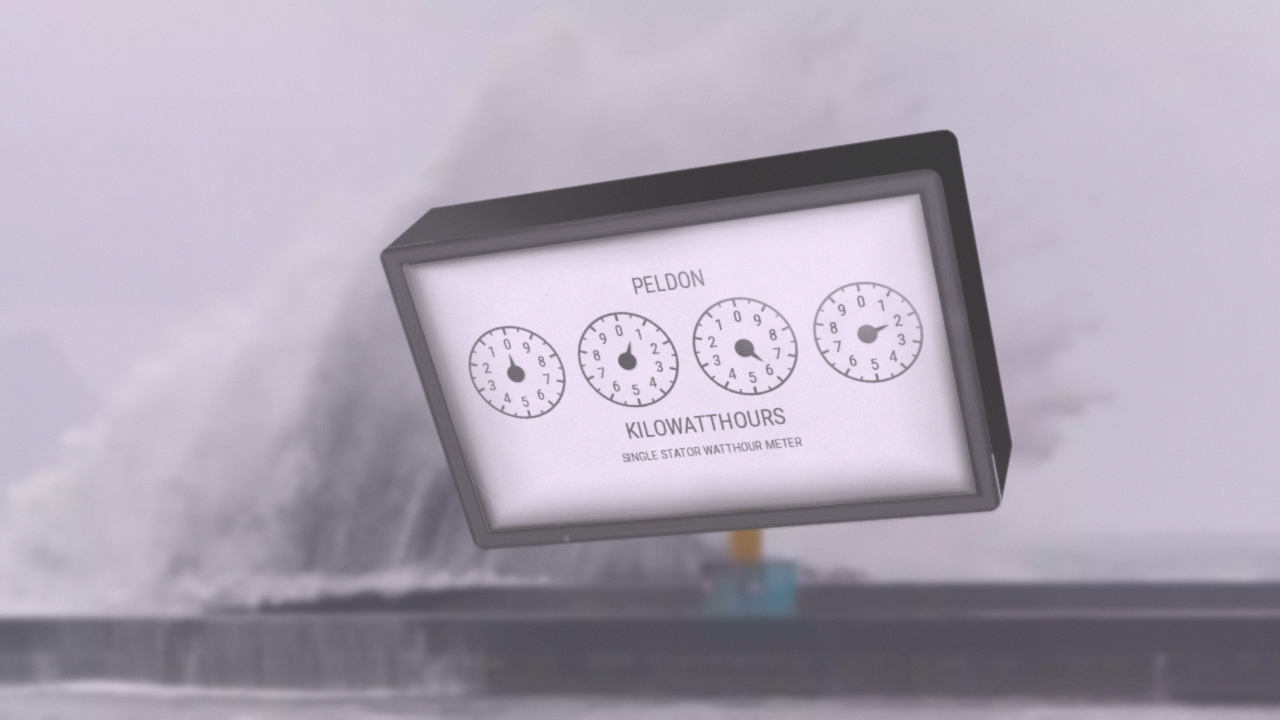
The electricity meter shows 62; kWh
